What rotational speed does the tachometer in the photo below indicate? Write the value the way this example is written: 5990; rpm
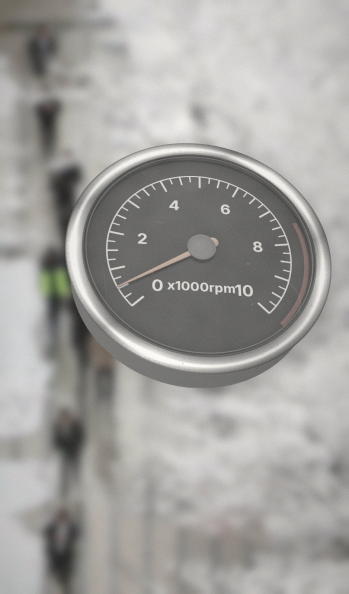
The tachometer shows 500; rpm
